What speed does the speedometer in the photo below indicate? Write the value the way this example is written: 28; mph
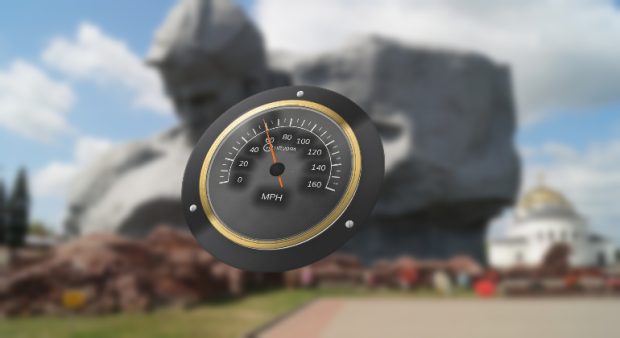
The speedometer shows 60; mph
